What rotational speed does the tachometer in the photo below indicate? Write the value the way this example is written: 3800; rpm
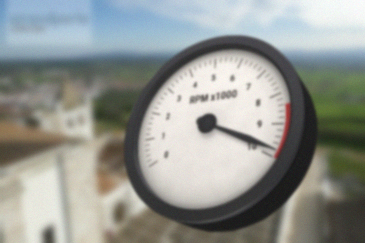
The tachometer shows 9800; rpm
